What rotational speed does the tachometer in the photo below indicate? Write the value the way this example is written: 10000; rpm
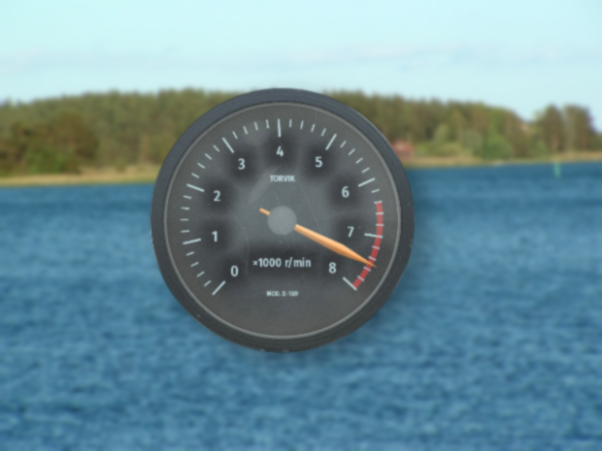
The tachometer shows 7500; rpm
